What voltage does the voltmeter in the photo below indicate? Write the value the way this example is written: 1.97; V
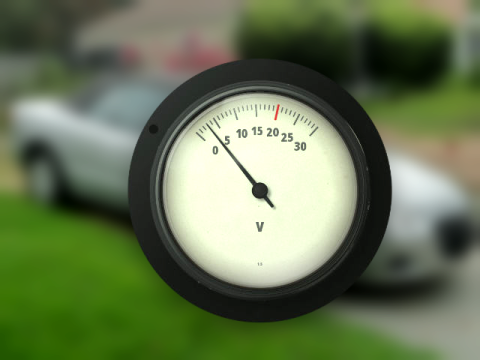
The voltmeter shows 3; V
